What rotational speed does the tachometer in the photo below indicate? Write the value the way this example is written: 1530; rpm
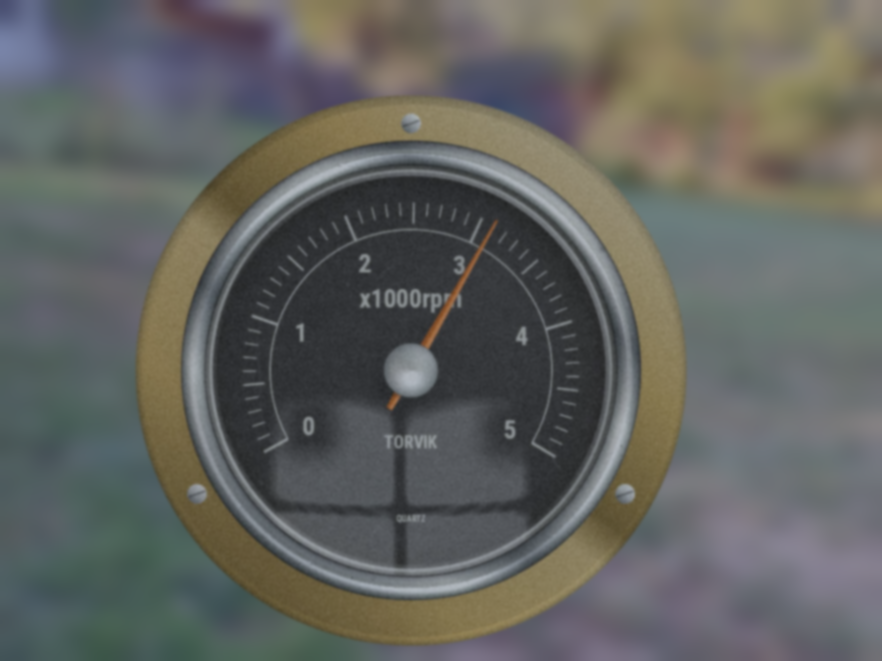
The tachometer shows 3100; rpm
